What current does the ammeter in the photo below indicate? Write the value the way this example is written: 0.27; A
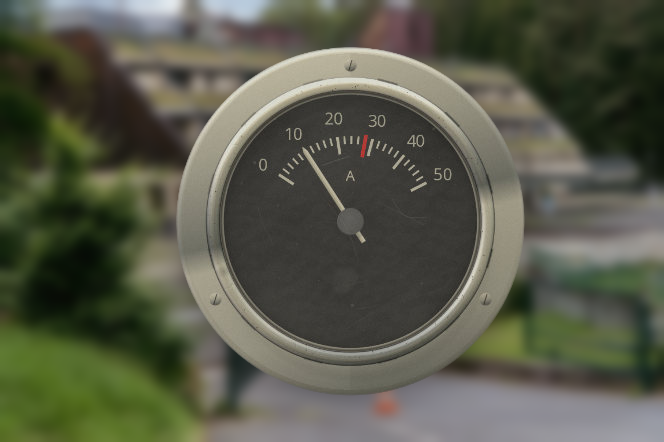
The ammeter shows 10; A
